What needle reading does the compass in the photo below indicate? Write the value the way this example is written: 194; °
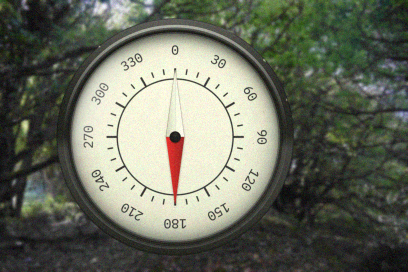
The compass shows 180; °
